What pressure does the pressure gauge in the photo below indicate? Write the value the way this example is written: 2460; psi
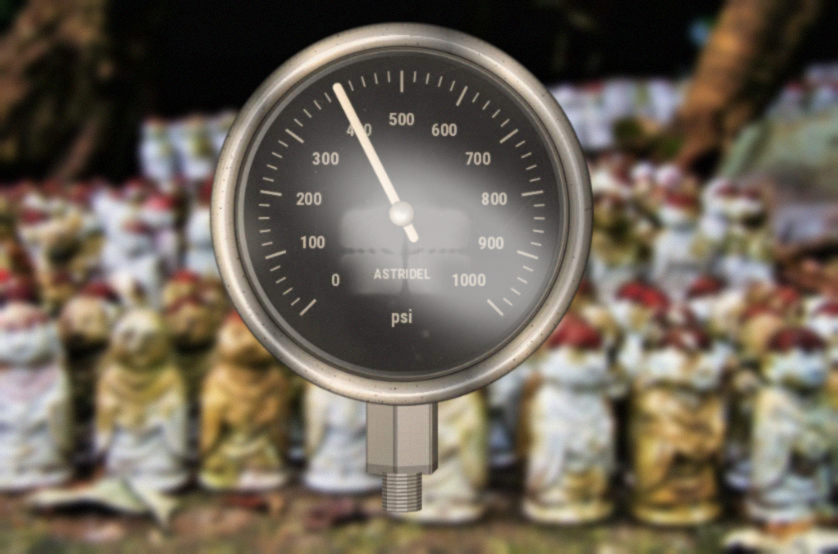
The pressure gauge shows 400; psi
